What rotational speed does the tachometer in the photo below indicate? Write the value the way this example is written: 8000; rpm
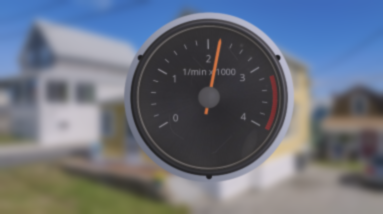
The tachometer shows 2200; rpm
